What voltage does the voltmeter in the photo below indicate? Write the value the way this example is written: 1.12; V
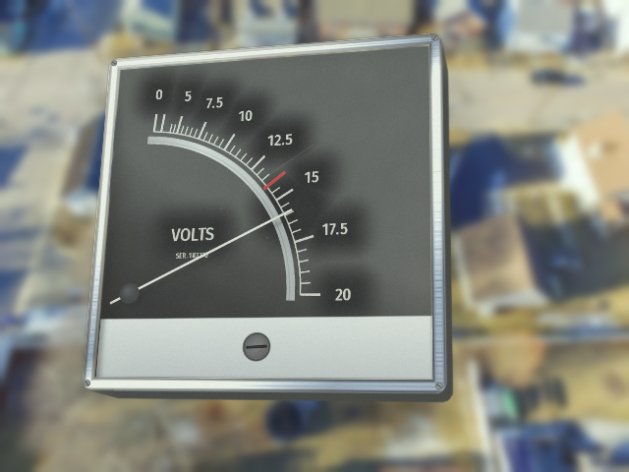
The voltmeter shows 16; V
